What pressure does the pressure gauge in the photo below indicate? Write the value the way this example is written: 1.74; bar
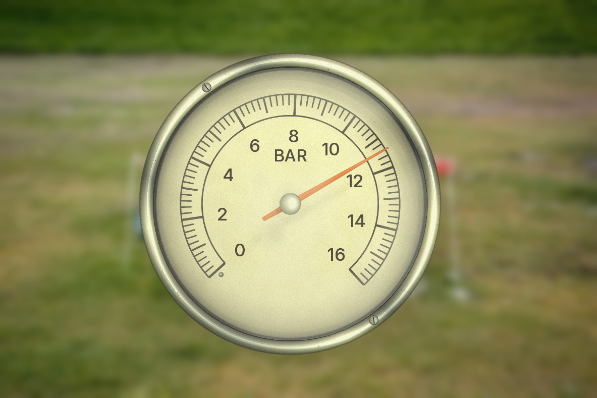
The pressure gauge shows 11.4; bar
